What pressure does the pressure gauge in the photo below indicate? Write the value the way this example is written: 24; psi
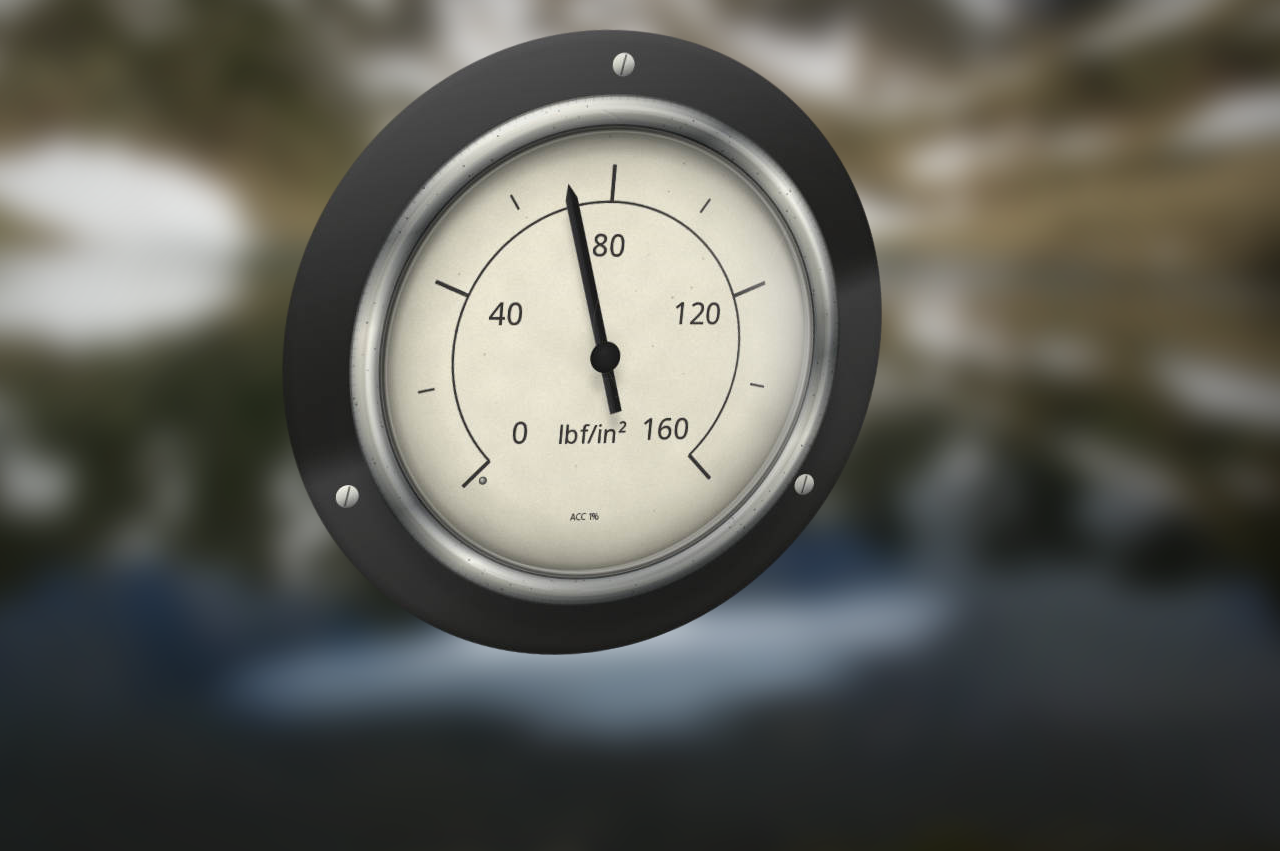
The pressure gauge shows 70; psi
